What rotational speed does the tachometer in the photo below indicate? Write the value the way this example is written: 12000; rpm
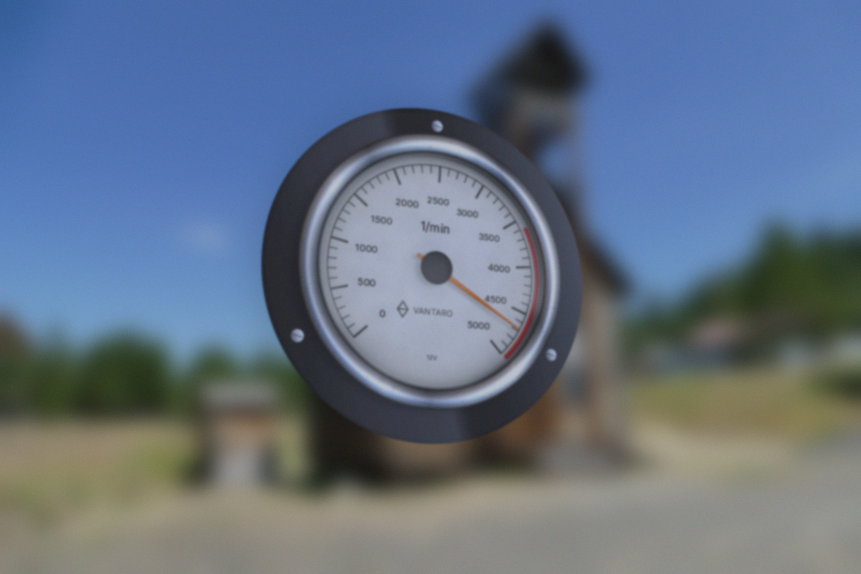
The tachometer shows 4700; rpm
